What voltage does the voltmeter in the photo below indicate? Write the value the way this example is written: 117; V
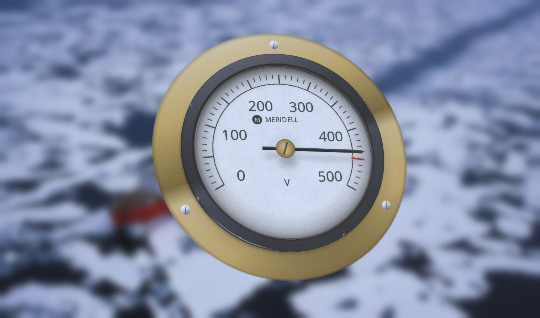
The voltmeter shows 440; V
